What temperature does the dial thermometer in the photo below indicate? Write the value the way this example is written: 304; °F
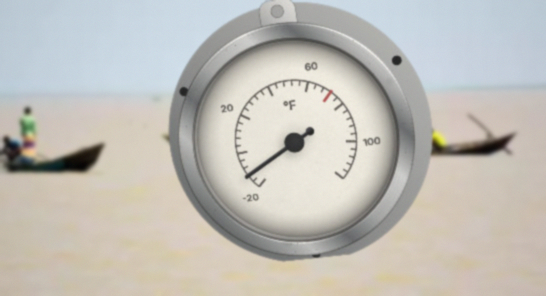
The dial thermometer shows -12; °F
